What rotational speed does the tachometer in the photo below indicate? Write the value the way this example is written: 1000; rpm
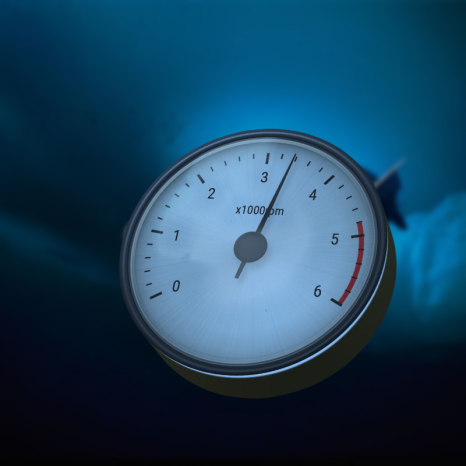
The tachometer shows 3400; rpm
